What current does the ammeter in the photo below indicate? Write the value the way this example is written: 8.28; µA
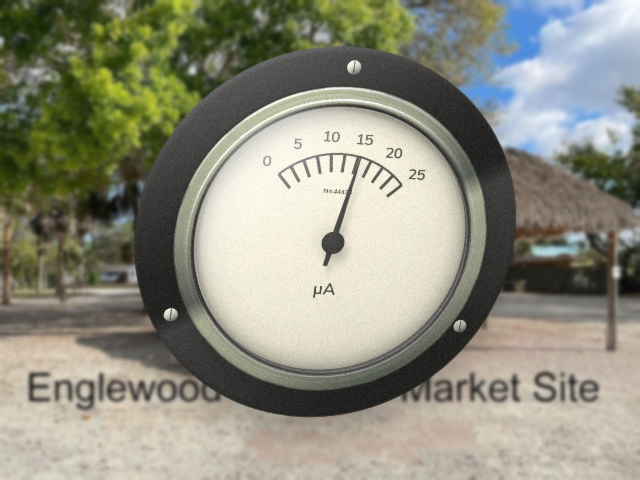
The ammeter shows 15; µA
